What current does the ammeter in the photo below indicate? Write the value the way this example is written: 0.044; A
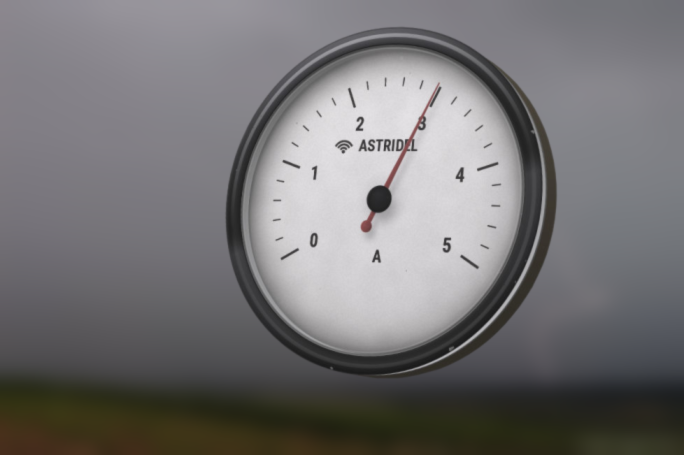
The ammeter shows 3; A
